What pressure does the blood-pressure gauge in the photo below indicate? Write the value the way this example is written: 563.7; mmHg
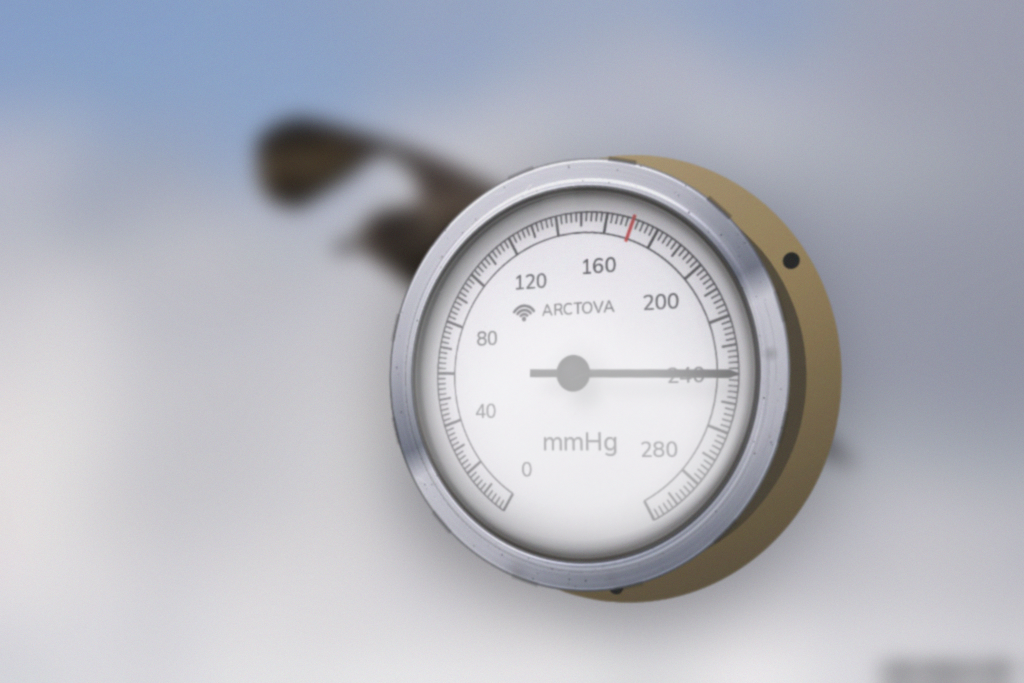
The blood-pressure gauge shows 240; mmHg
